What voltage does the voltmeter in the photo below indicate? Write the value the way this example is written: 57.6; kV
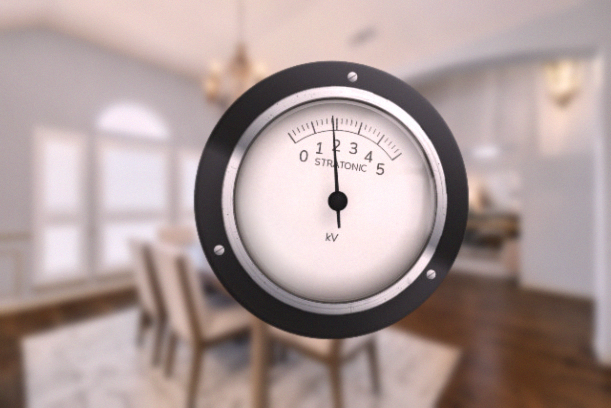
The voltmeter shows 1.8; kV
